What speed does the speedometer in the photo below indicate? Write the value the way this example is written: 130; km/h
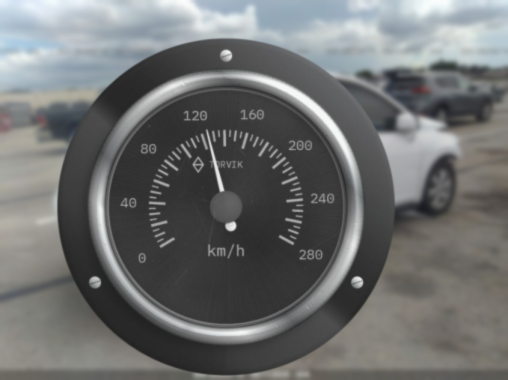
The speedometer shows 125; km/h
